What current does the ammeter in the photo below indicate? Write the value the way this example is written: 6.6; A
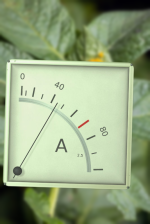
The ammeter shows 45; A
